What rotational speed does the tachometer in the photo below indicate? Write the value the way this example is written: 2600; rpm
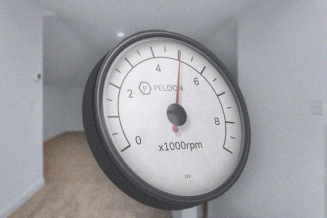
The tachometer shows 5000; rpm
